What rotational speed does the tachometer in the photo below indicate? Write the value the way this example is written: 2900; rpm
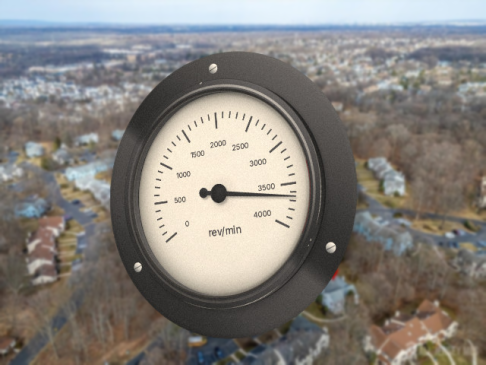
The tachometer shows 3650; rpm
